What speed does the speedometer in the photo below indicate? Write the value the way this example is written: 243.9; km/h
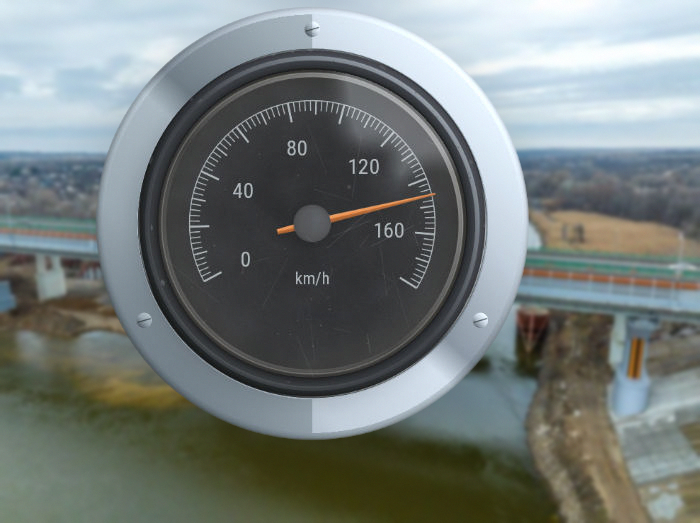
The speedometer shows 146; km/h
